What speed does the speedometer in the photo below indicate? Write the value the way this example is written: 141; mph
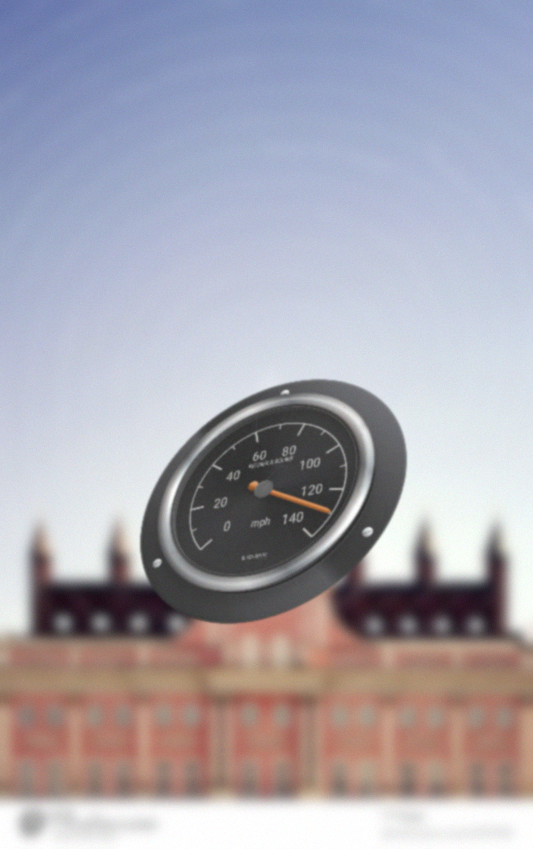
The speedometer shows 130; mph
